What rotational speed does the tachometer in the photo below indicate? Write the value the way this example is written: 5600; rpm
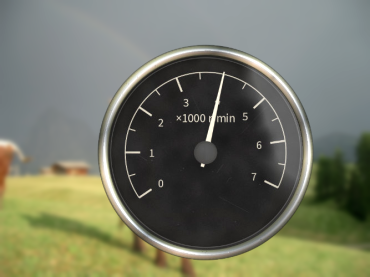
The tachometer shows 4000; rpm
